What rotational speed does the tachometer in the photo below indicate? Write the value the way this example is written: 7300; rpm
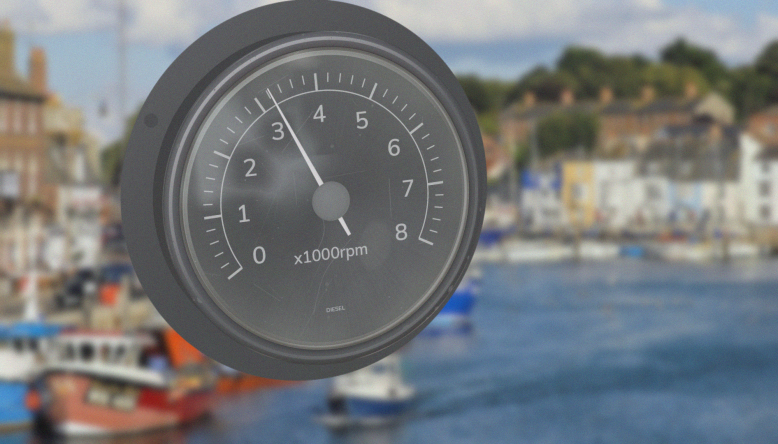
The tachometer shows 3200; rpm
